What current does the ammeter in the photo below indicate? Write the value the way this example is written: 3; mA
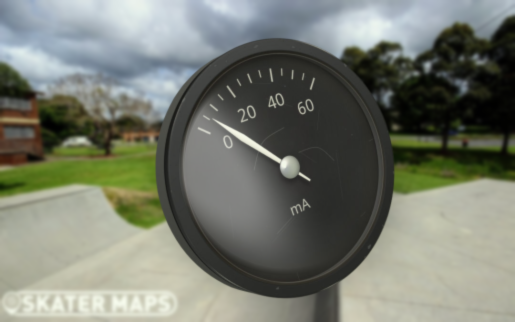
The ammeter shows 5; mA
